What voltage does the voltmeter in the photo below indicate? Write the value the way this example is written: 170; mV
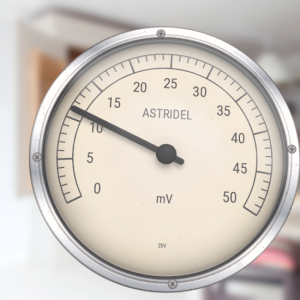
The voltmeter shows 11; mV
